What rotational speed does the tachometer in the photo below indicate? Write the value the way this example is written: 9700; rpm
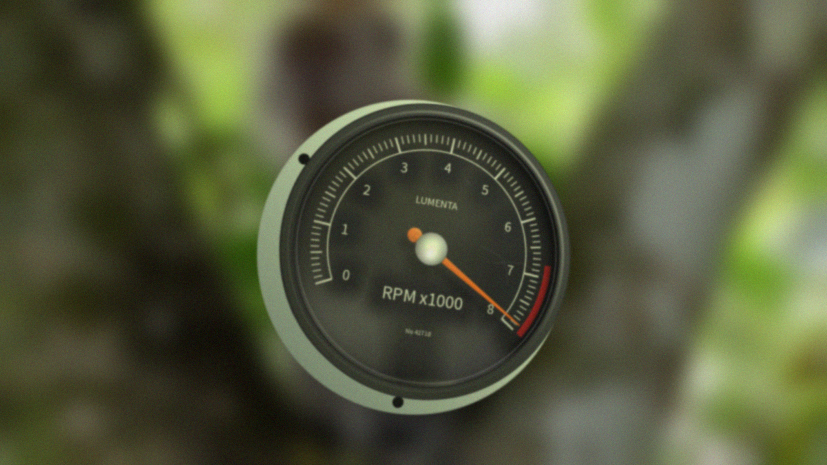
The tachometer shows 7900; rpm
